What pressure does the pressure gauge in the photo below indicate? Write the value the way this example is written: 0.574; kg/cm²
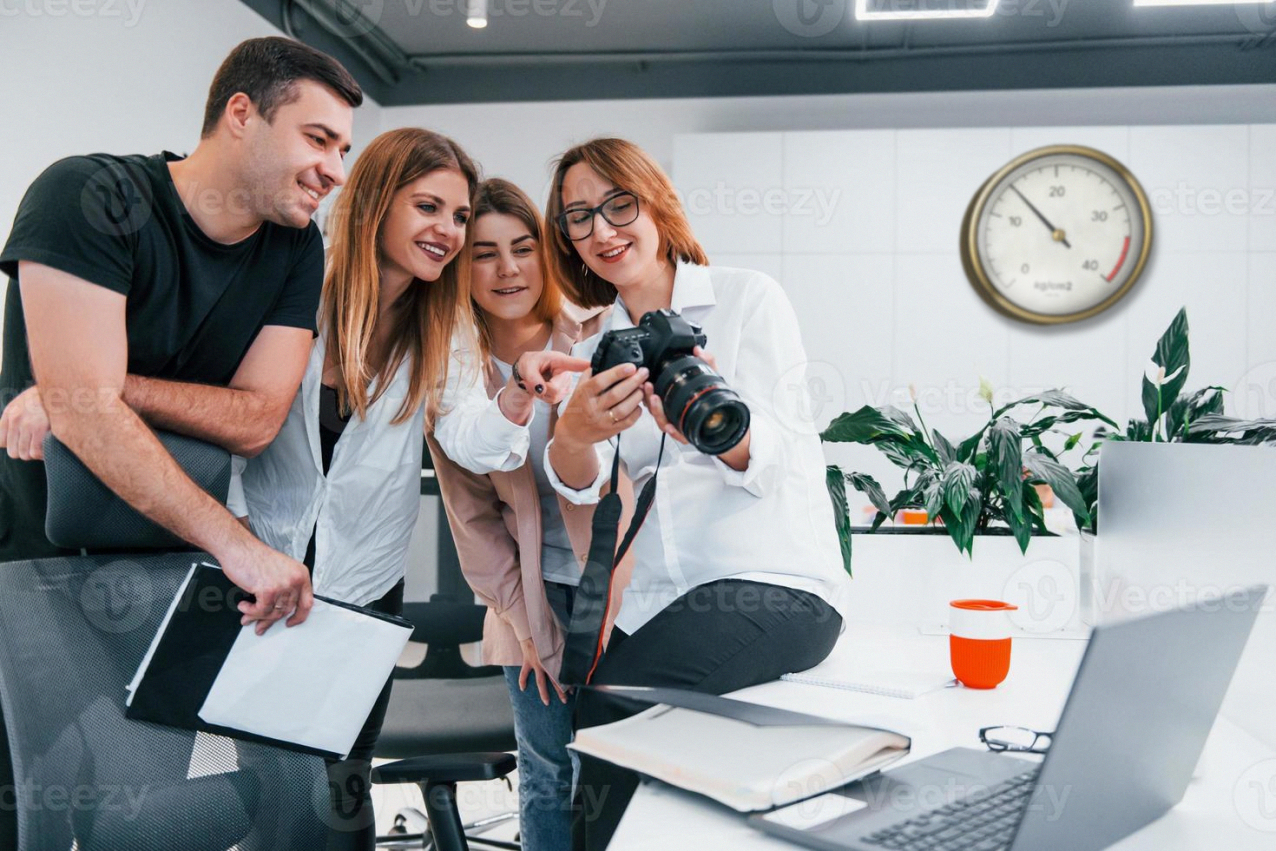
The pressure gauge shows 14; kg/cm²
